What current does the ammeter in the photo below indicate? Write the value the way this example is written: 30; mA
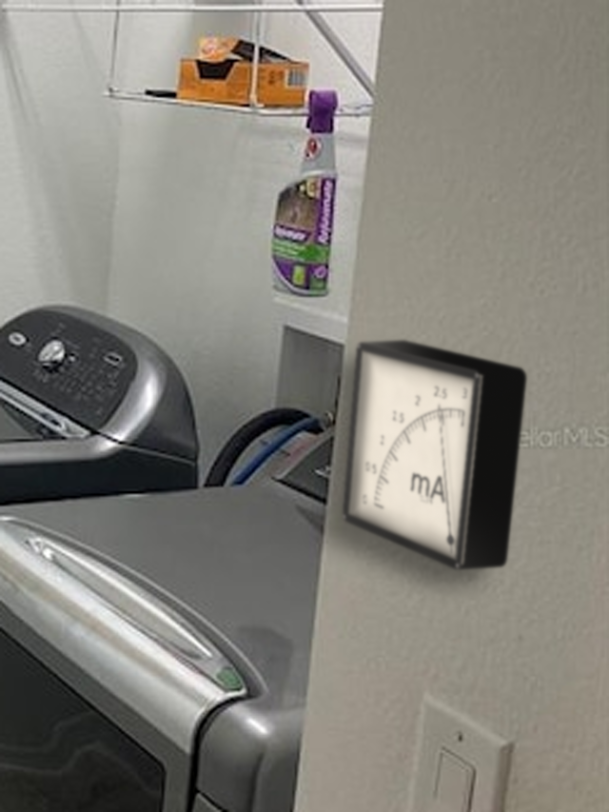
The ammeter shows 2.5; mA
